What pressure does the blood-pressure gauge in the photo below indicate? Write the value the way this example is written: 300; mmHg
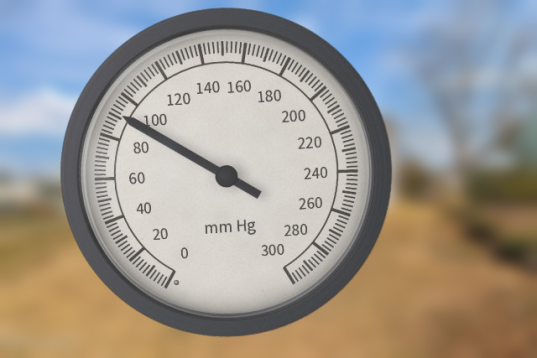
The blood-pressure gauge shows 92; mmHg
